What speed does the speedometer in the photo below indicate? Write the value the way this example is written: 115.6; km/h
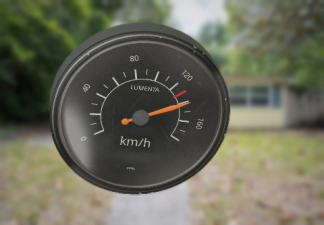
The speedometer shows 140; km/h
